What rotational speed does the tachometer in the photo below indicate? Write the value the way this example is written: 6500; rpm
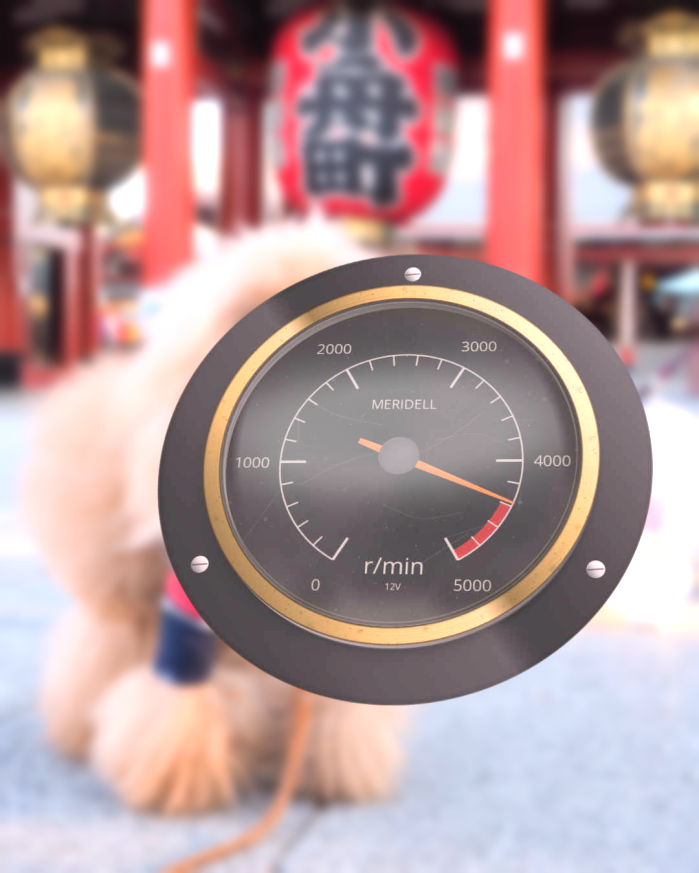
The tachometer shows 4400; rpm
